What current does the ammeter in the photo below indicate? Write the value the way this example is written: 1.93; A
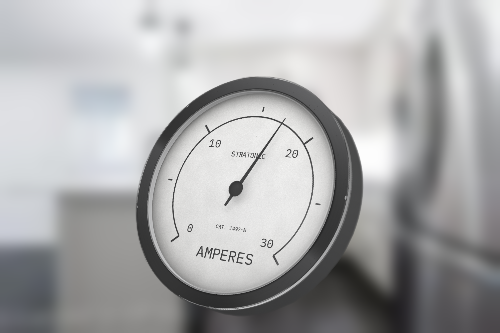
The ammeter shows 17.5; A
